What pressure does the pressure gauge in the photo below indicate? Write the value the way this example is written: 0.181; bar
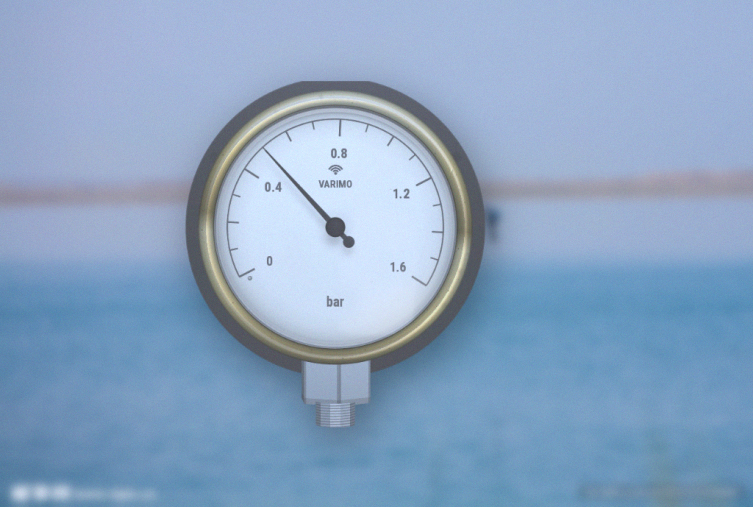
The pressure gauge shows 0.5; bar
